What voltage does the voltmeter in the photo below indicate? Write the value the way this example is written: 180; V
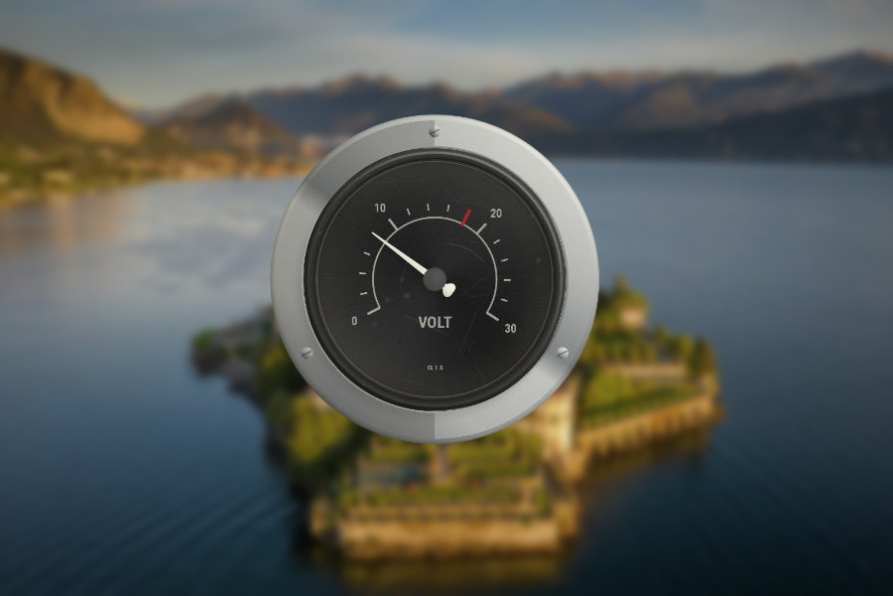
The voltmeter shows 8; V
